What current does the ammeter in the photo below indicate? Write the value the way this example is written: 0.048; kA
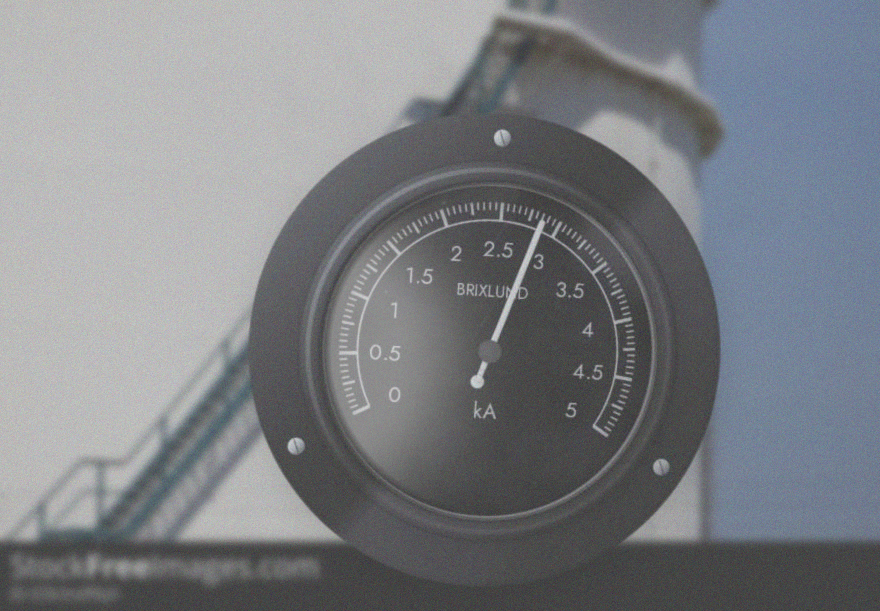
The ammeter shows 2.85; kA
